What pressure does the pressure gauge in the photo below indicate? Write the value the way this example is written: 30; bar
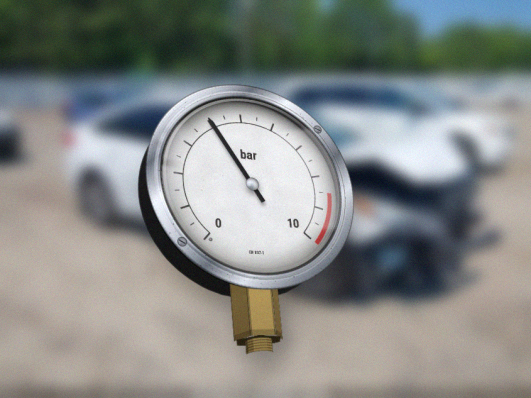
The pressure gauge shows 4; bar
